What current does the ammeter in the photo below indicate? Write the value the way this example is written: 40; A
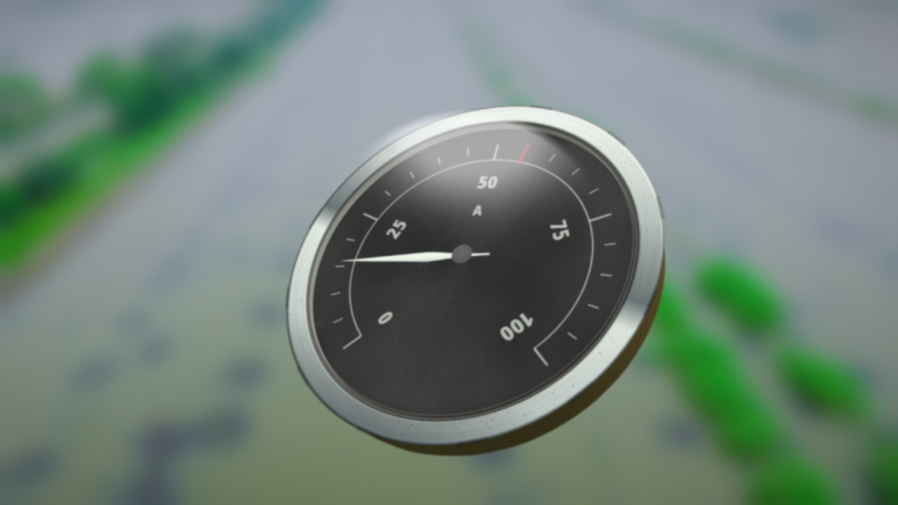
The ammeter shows 15; A
